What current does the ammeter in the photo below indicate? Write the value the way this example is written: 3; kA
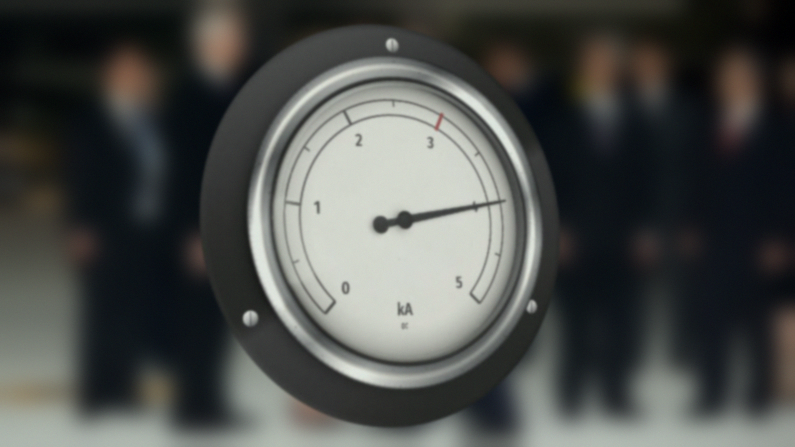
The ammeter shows 4; kA
